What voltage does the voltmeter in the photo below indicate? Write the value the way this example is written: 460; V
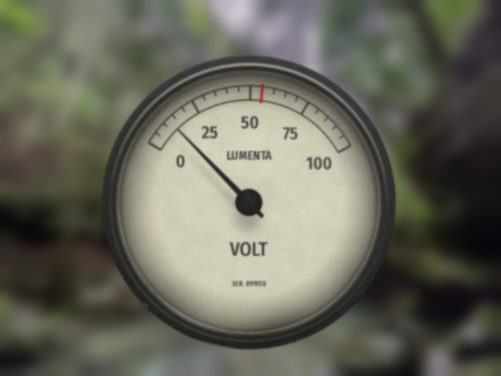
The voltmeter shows 12.5; V
